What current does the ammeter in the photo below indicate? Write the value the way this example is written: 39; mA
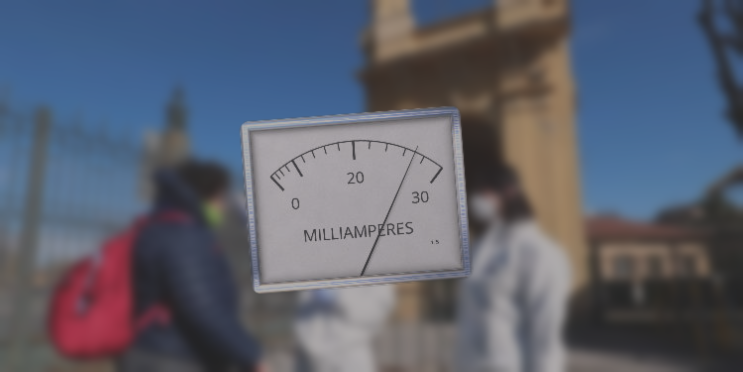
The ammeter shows 27; mA
